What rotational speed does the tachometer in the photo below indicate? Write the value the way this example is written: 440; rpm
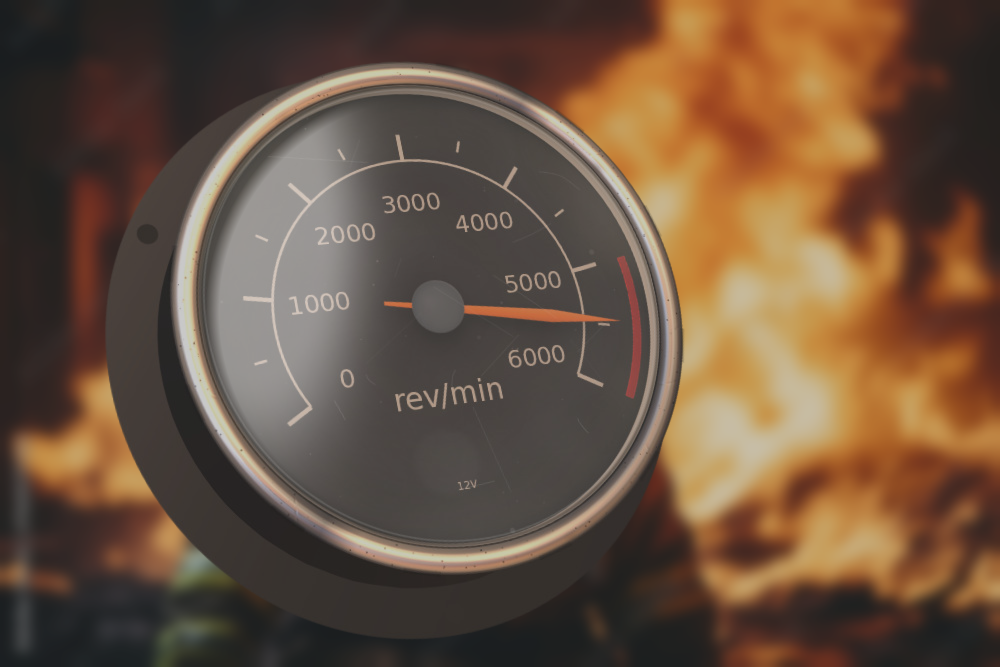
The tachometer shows 5500; rpm
